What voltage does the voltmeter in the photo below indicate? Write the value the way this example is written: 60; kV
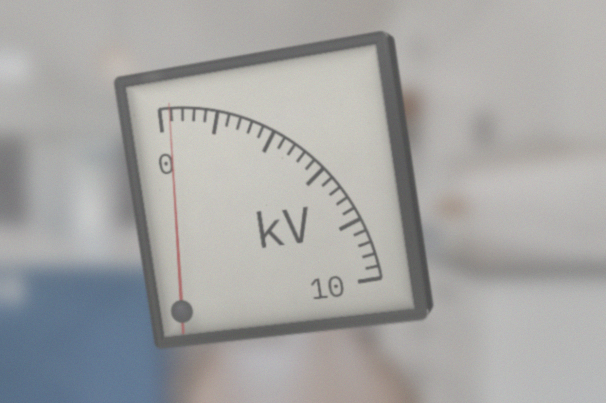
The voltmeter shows 0.4; kV
